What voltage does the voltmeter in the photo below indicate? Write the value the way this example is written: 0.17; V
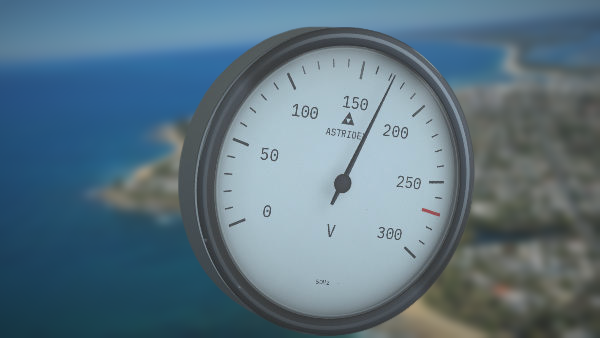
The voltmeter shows 170; V
